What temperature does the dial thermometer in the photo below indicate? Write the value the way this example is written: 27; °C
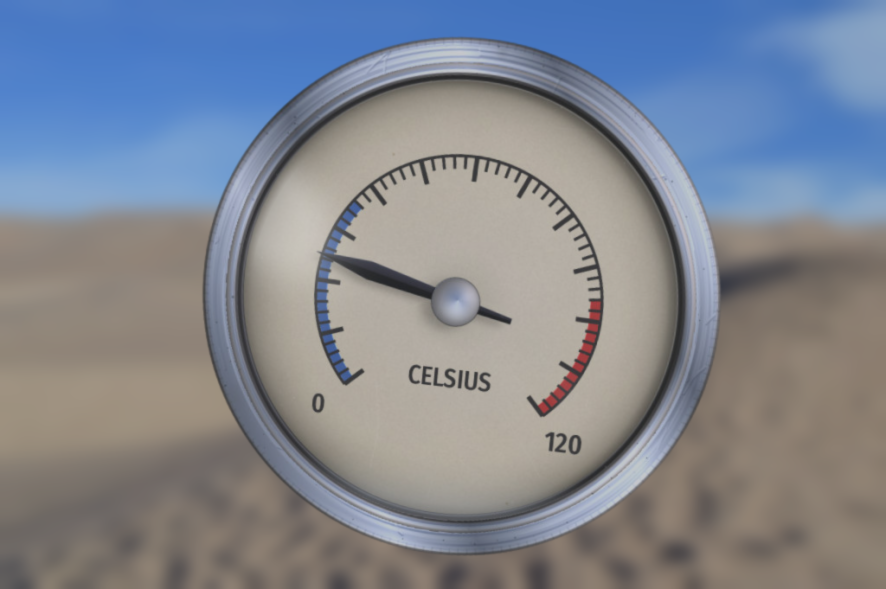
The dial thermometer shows 25; °C
